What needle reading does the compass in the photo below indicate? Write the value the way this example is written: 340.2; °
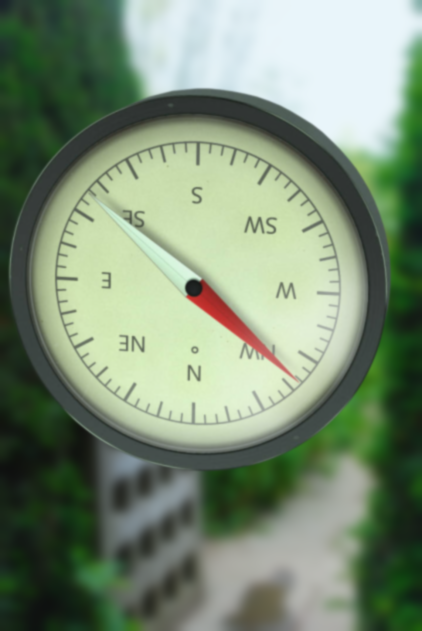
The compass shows 310; °
